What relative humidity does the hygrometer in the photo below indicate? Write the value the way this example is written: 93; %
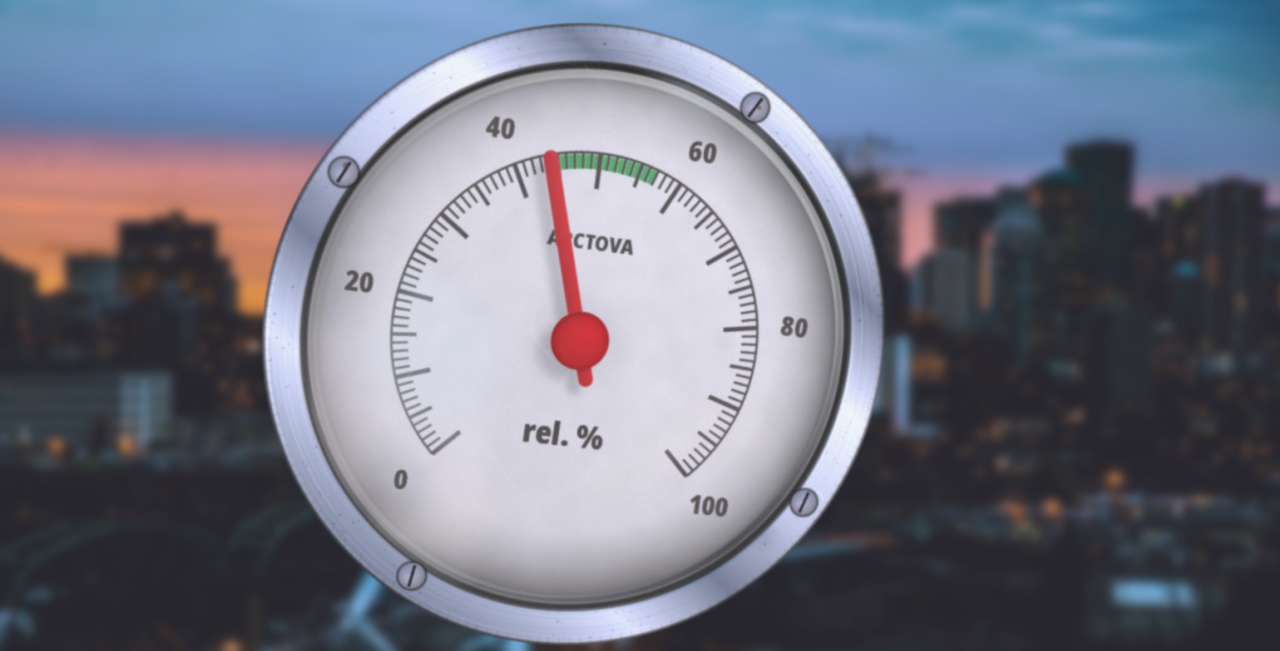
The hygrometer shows 44; %
